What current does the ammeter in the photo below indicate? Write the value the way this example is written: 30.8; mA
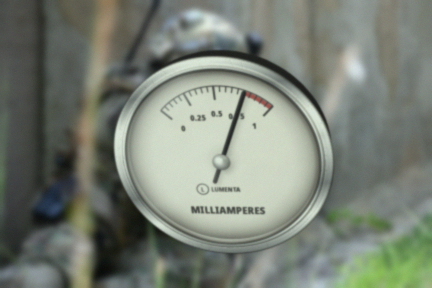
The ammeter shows 0.75; mA
